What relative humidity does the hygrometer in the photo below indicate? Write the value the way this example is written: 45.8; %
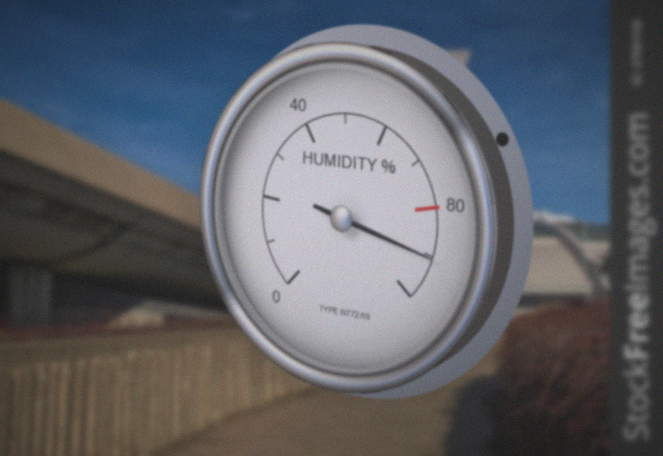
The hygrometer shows 90; %
